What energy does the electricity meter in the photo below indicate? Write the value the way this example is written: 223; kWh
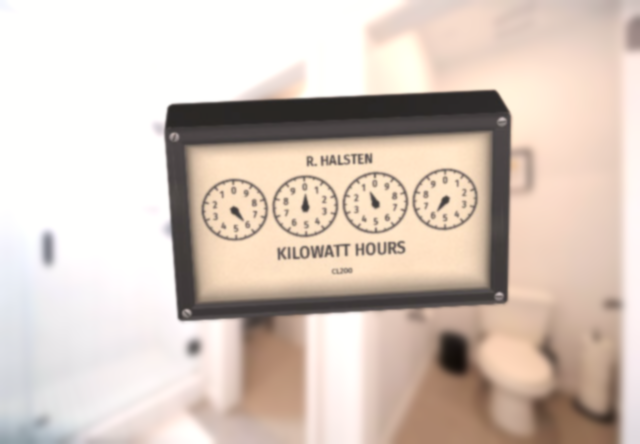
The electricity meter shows 6006; kWh
